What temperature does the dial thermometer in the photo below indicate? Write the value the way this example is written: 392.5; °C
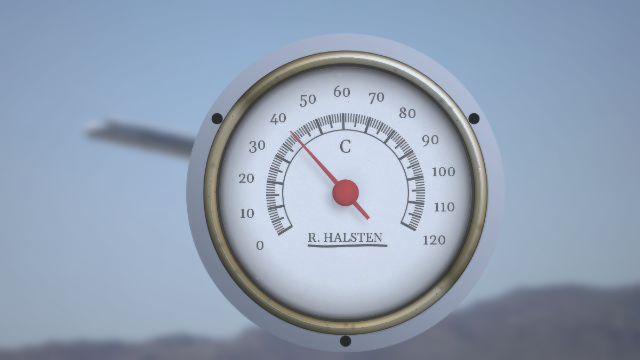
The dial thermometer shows 40; °C
